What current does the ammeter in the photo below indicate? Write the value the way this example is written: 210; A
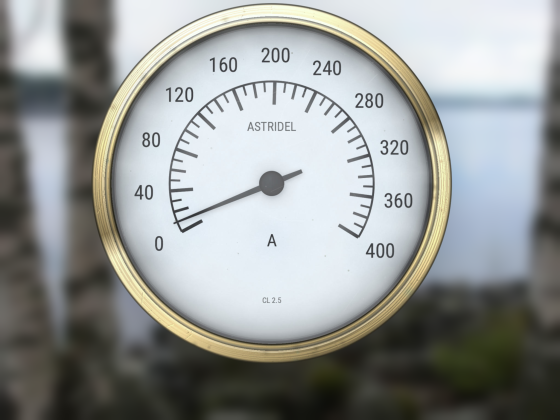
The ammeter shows 10; A
